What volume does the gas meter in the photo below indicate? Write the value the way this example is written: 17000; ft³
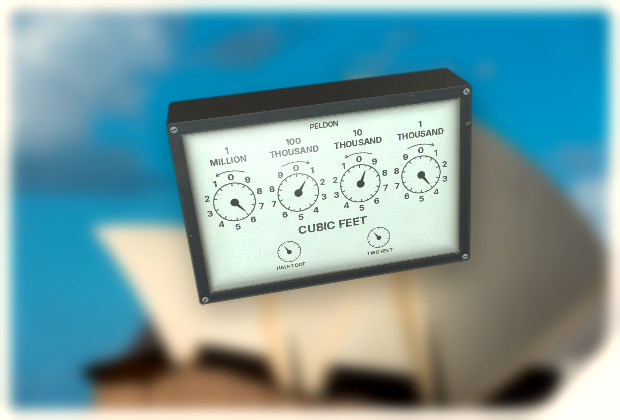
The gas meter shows 609400; ft³
